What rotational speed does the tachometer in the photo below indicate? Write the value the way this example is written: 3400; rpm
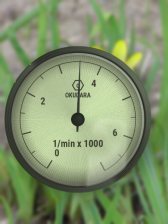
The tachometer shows 3500; rpm
